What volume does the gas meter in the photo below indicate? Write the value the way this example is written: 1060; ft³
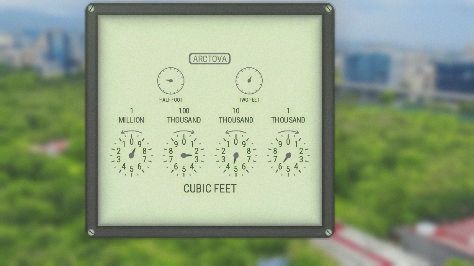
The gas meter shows 924600; ft³
